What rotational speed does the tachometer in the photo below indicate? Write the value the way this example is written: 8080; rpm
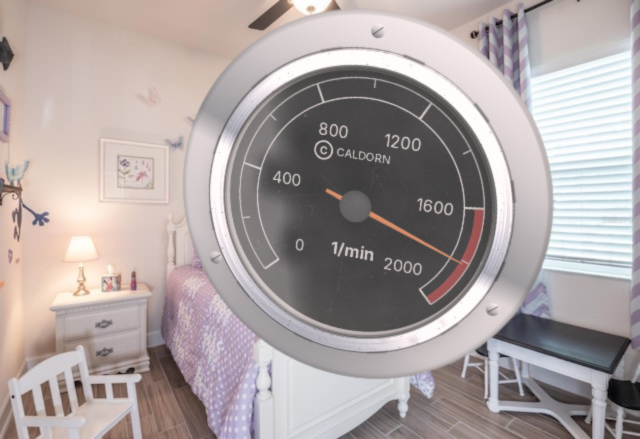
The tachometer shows 1800; rpm
